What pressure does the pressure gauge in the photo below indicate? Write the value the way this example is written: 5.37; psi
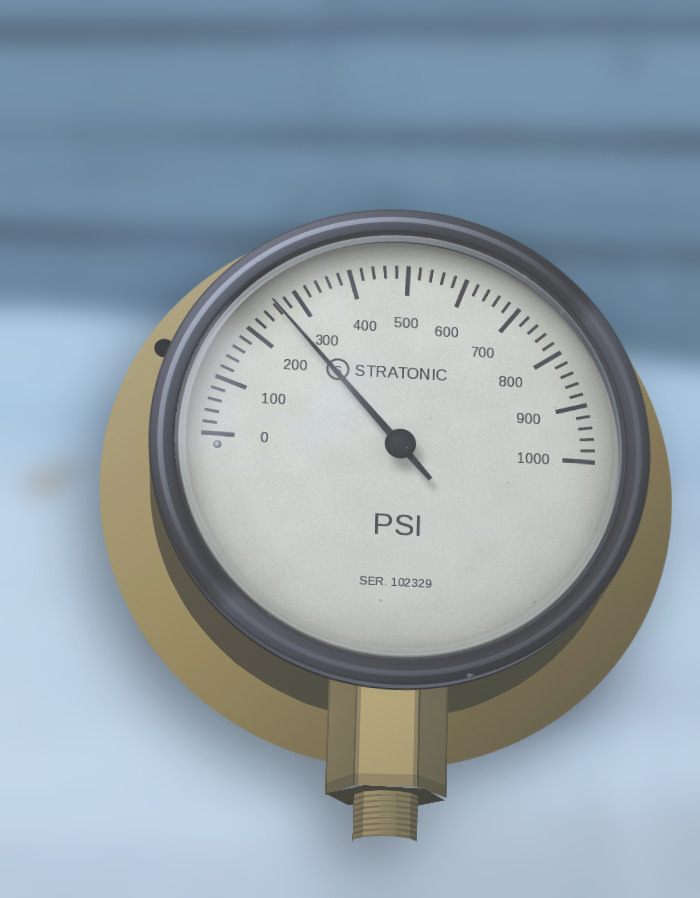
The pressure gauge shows 260; psi
